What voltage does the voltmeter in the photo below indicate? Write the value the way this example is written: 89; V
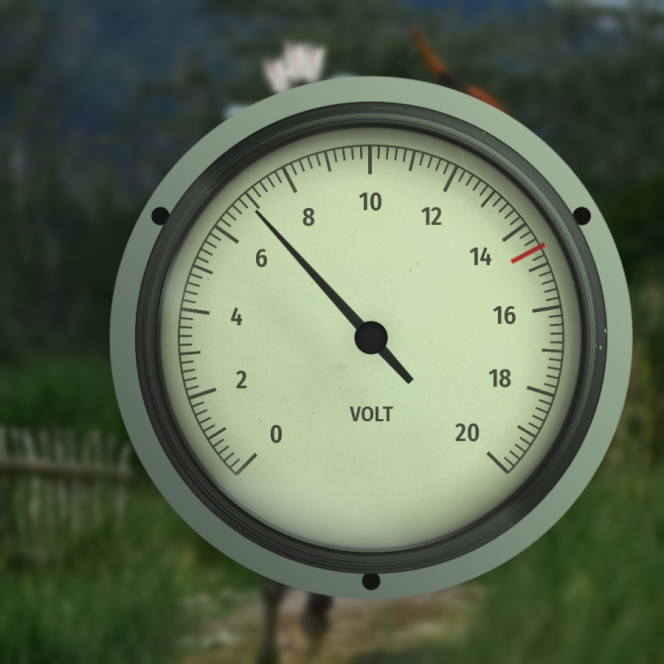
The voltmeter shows 6.9; V
